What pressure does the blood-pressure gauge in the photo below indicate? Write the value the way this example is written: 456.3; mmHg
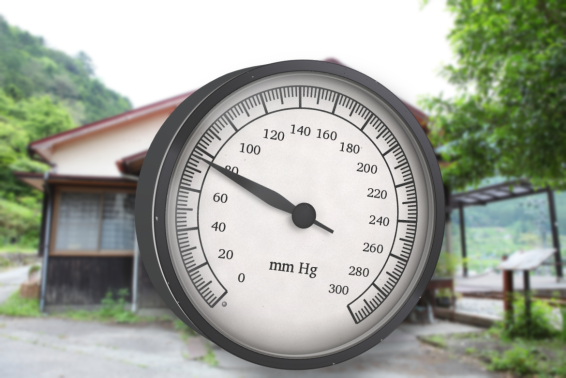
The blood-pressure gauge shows 76; mmHg
